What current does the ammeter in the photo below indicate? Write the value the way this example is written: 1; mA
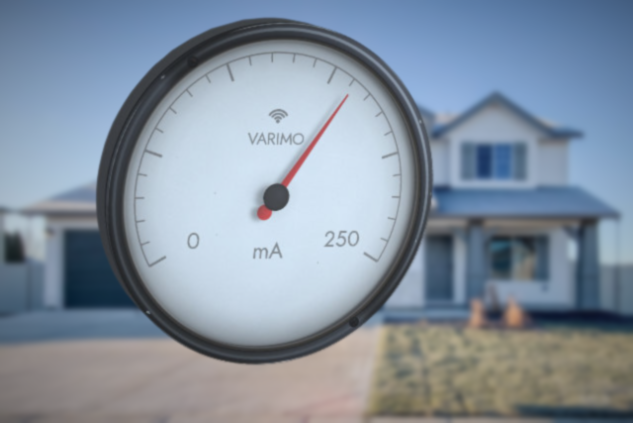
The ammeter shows 160; mA
